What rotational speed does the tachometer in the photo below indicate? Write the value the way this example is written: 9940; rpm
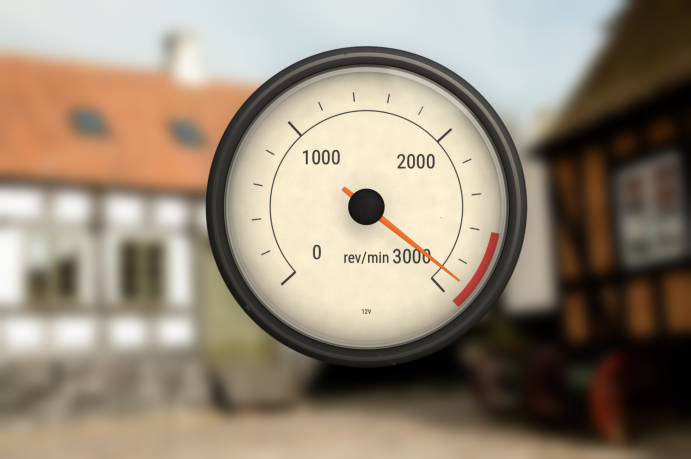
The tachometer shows 2900; rpm
